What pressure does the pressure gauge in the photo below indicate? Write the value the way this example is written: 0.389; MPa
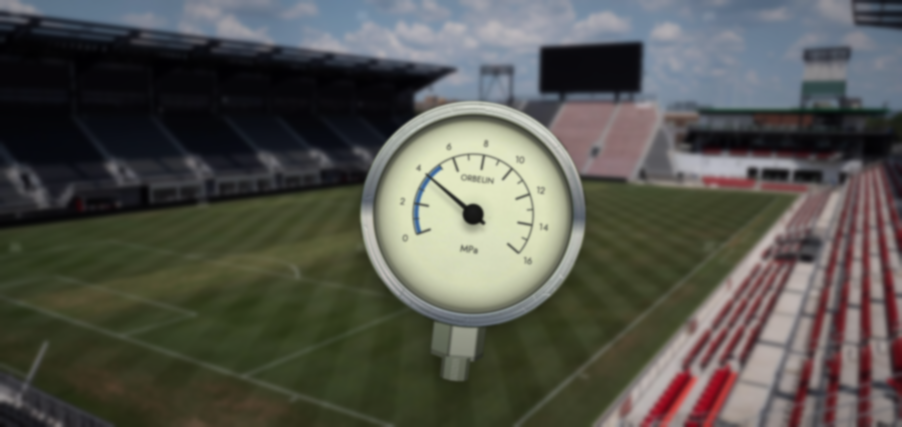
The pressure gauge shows 4; MPa
